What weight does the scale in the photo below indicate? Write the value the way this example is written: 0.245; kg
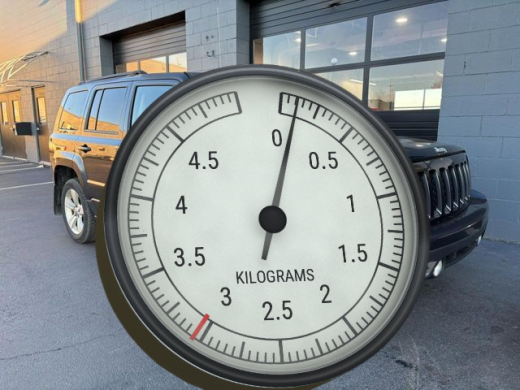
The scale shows 0.1; kg
